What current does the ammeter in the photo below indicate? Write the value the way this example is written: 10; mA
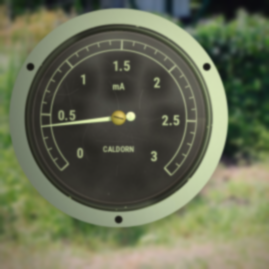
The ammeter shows 0.4; mA
